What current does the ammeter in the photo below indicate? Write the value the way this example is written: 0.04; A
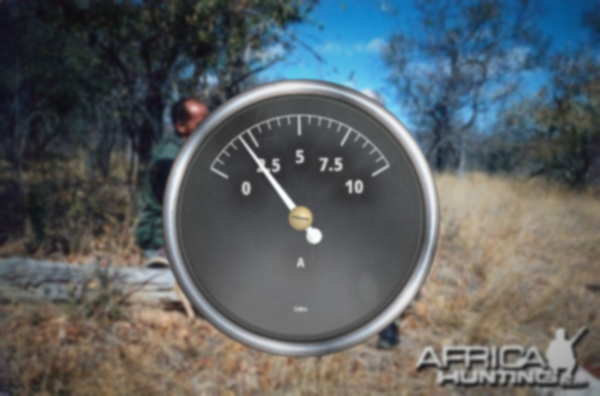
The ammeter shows 2; A
